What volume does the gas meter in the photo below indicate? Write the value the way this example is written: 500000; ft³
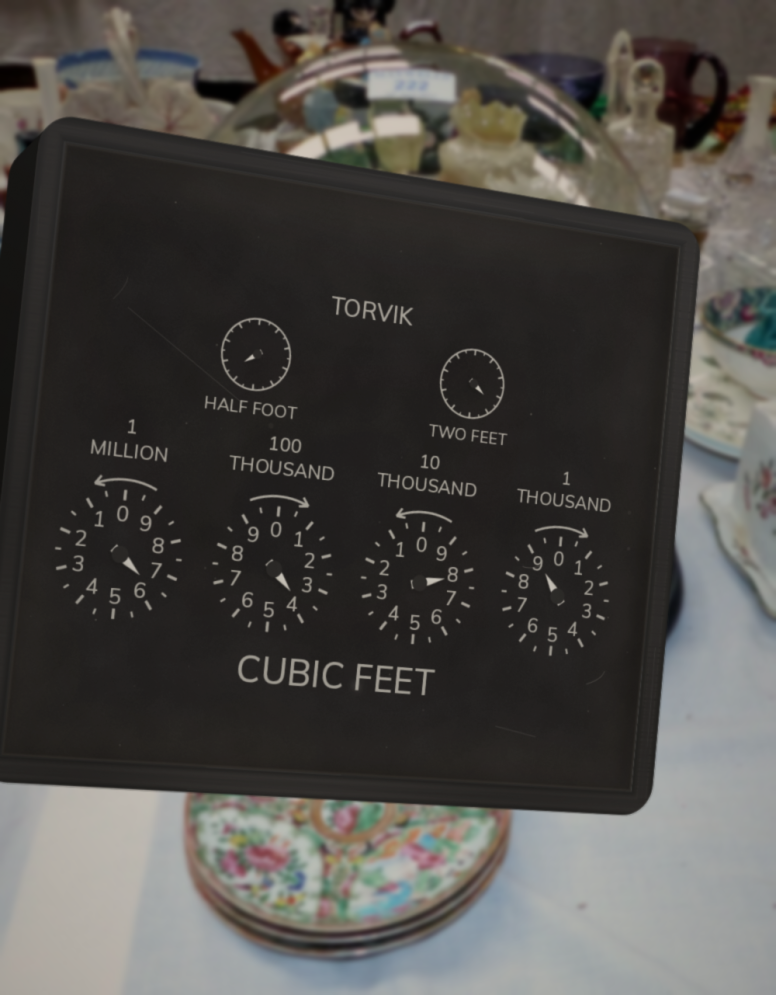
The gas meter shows 637900; ft³
